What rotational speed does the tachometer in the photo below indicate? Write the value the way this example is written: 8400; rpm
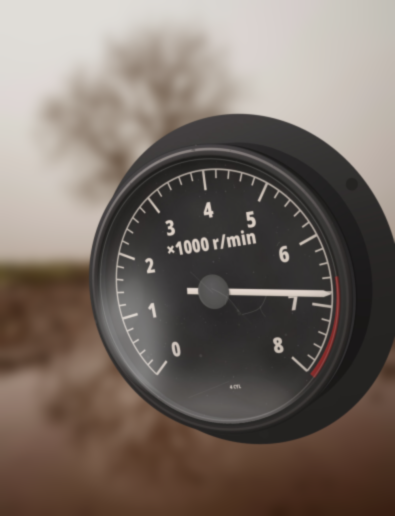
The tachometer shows 6800; rpm
